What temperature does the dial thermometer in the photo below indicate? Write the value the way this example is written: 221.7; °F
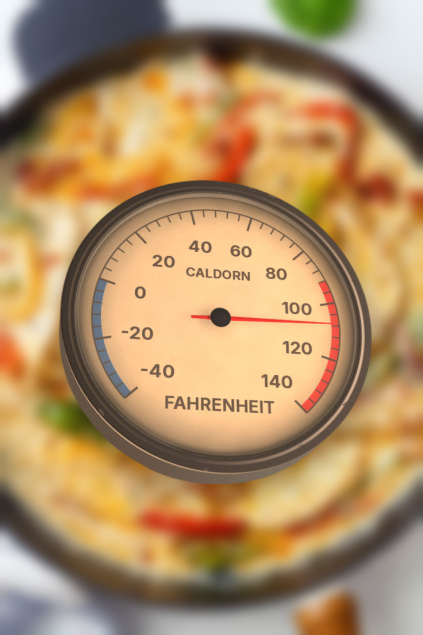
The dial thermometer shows 108; °F
